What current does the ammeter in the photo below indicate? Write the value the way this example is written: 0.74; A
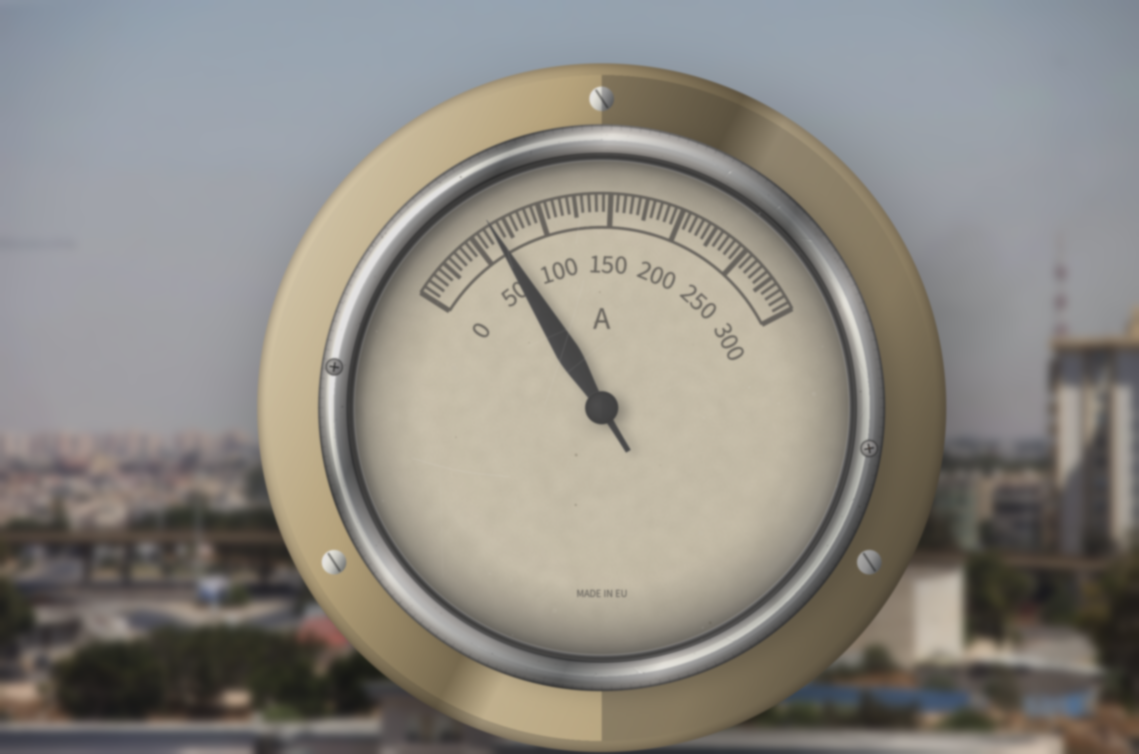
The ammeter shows 65; A
